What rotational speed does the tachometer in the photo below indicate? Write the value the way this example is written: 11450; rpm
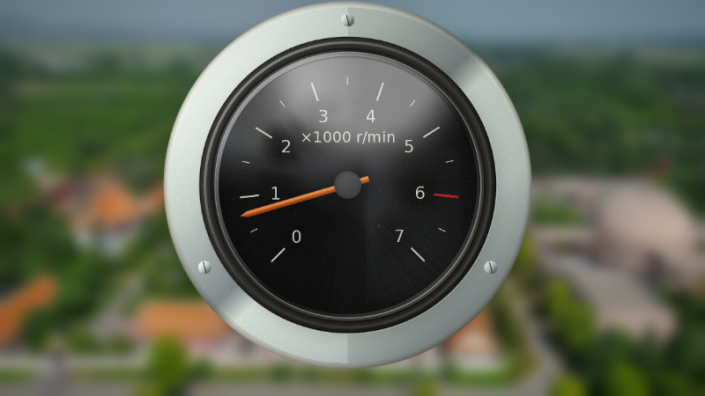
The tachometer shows 750; rpm
